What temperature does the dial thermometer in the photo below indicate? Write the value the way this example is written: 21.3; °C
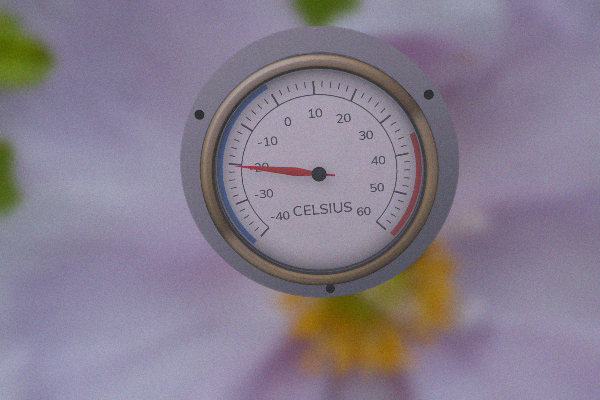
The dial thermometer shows -20; °C
